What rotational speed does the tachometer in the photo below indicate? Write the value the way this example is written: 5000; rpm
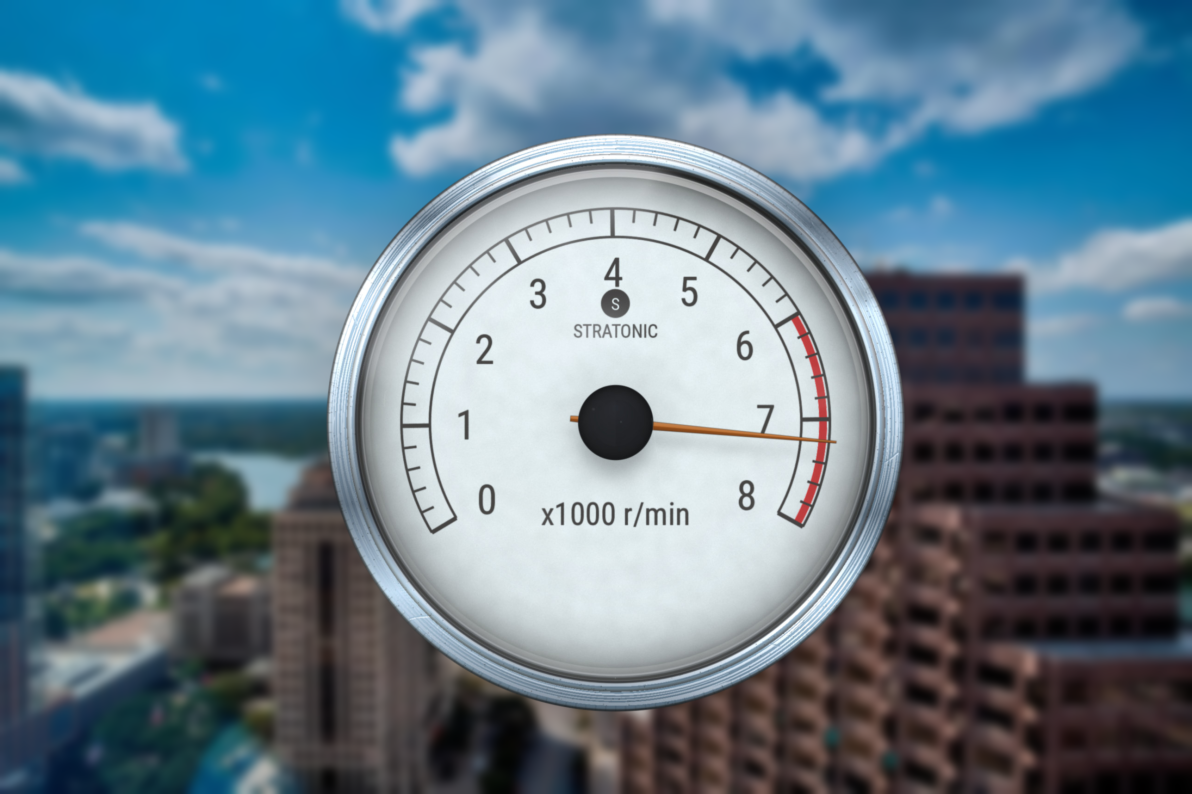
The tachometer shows 7200; rpm
